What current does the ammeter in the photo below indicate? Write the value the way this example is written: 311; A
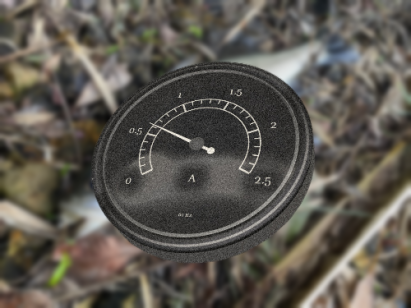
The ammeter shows 0.6; A
